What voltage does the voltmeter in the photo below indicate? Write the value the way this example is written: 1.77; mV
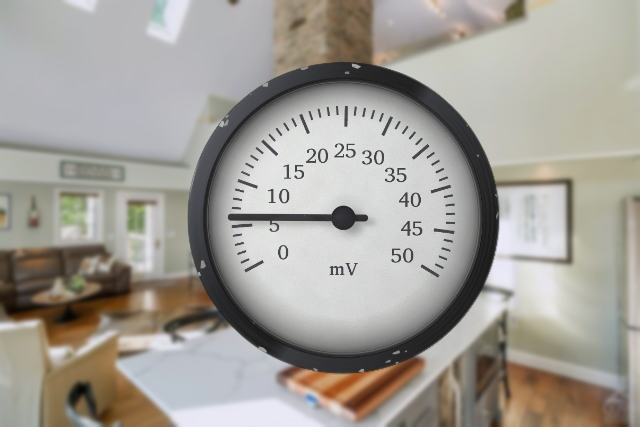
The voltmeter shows 6; mV
